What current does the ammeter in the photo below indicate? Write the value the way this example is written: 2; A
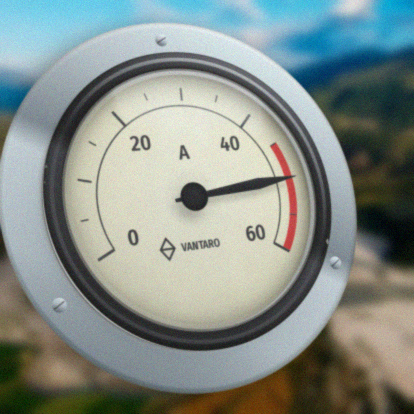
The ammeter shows 50; A
